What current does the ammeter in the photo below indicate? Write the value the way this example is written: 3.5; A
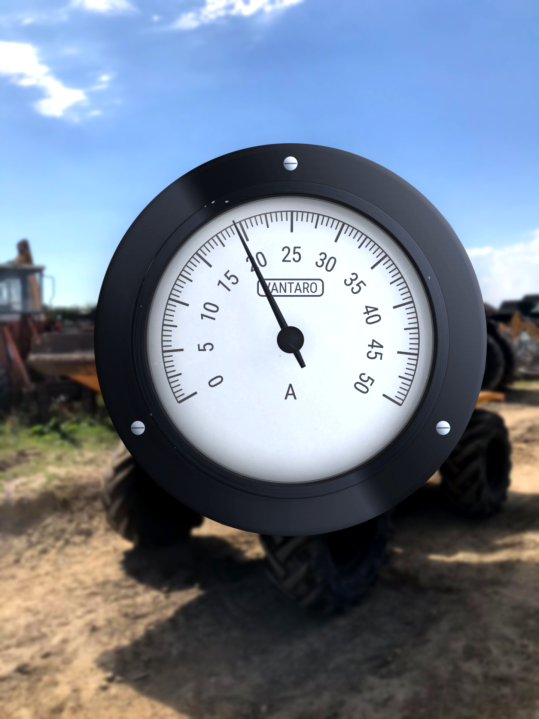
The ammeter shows 19.5; A
